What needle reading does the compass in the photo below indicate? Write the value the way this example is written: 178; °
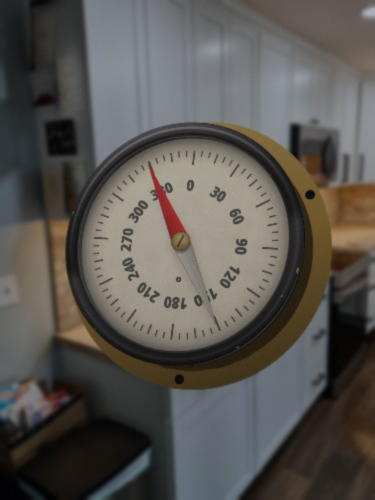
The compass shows 330; °
